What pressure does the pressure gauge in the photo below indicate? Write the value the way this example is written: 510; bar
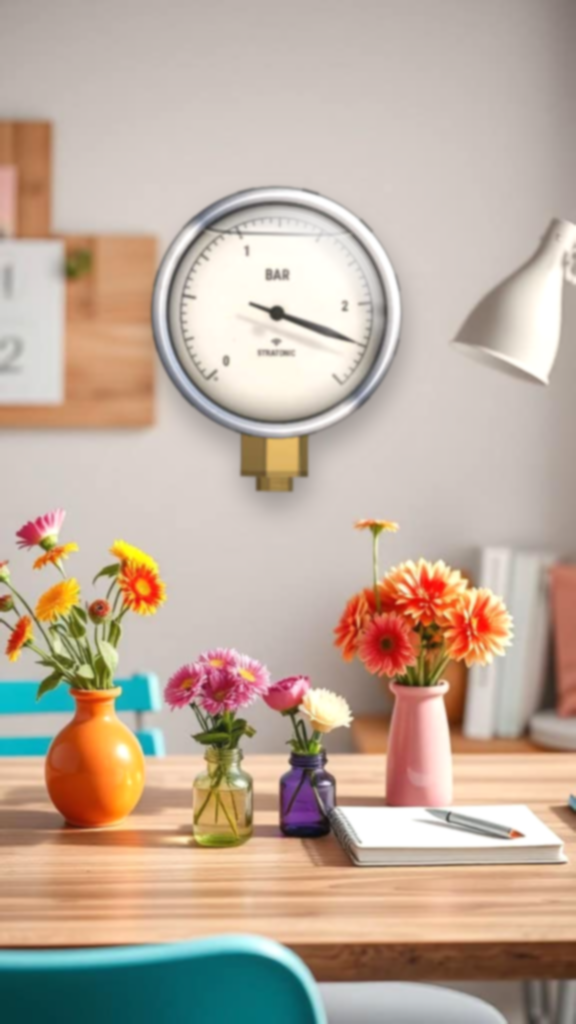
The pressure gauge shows 2.25; bar
